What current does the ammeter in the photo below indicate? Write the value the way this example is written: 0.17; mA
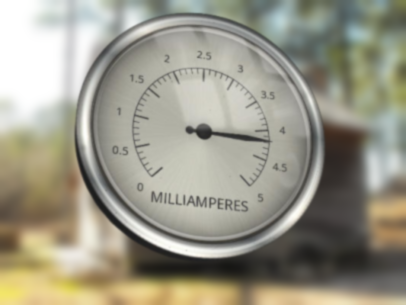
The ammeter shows 4.2; mA
